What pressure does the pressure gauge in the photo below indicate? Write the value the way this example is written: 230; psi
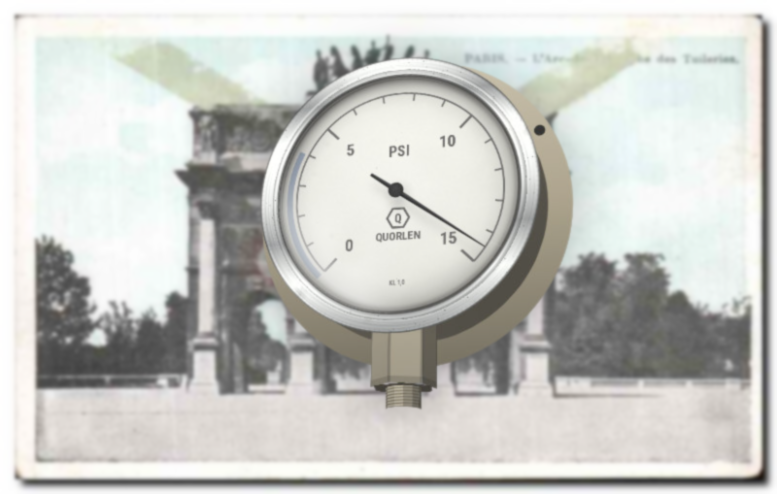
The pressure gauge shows 14.5; psi
